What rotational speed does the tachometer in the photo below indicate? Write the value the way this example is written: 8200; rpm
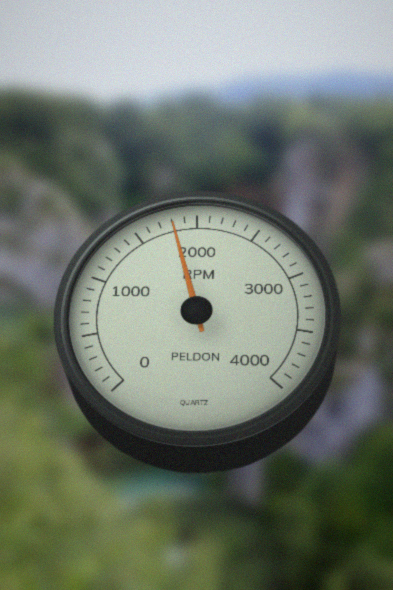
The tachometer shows 1800; rpm
